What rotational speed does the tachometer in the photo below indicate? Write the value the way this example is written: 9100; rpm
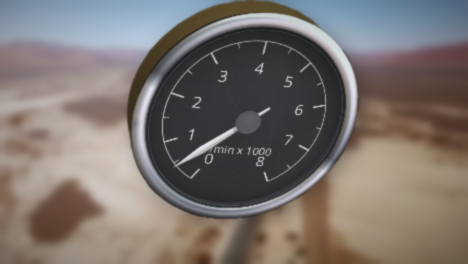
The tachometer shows 500; rpm
